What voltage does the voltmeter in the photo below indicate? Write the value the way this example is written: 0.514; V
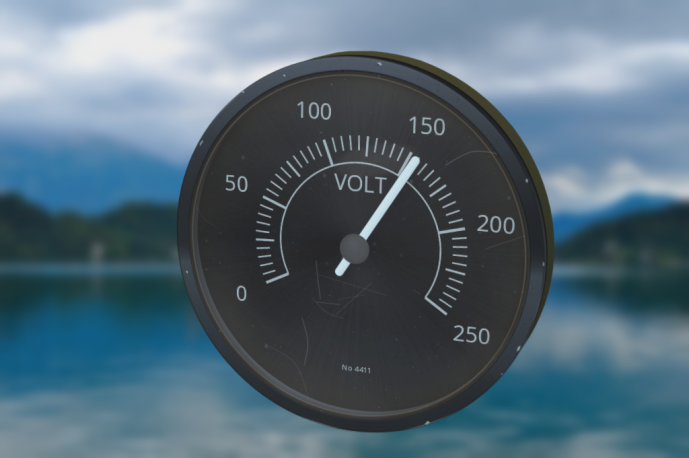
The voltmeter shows 155; V
